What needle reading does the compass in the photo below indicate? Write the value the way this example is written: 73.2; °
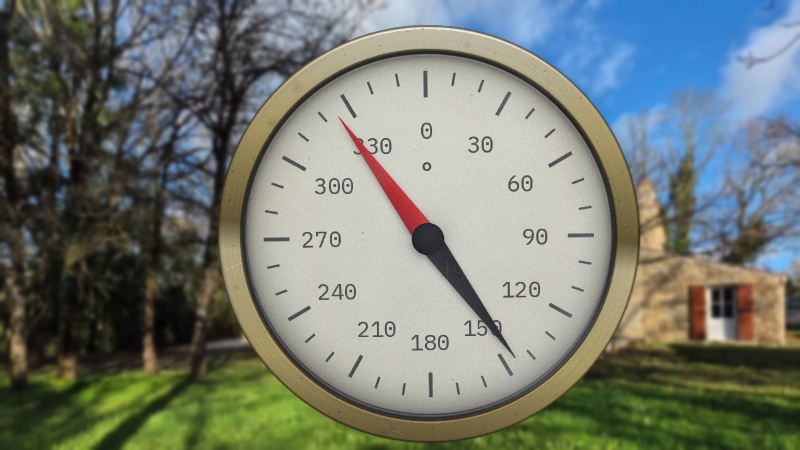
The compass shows 325; °
